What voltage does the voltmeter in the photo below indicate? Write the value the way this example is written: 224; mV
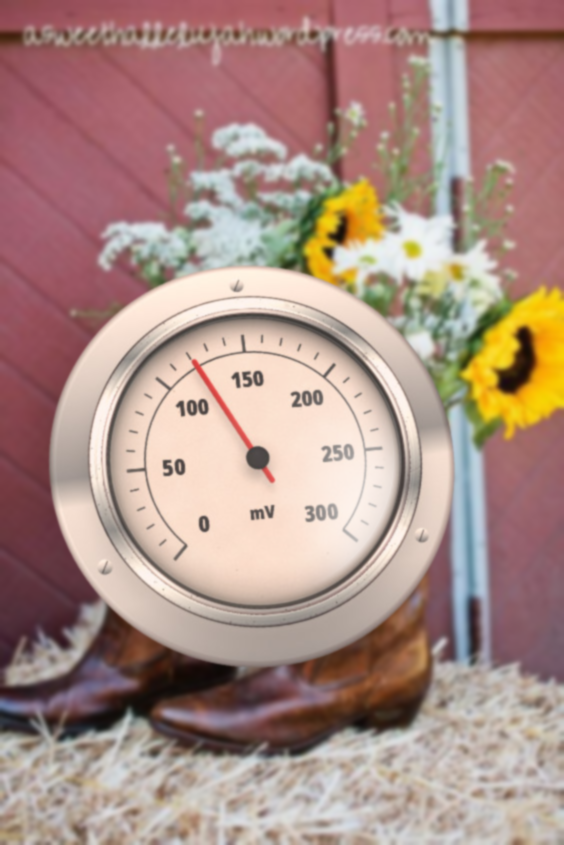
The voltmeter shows 120; mV
